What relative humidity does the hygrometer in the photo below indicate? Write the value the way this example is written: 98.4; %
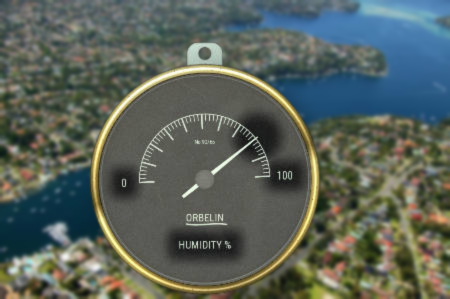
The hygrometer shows 80; %
